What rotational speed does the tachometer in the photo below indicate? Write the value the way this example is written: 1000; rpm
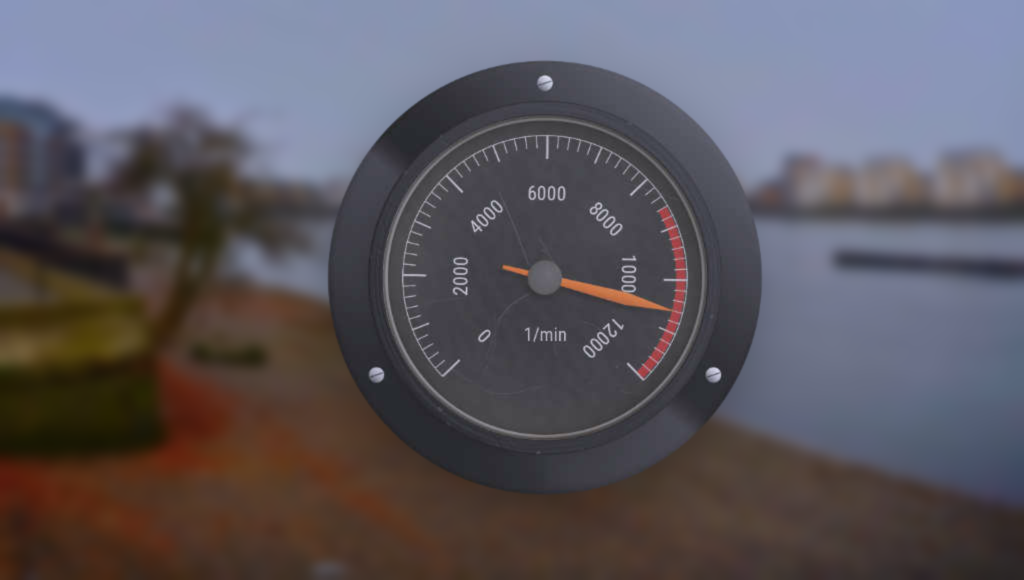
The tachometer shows 10600; rpm
